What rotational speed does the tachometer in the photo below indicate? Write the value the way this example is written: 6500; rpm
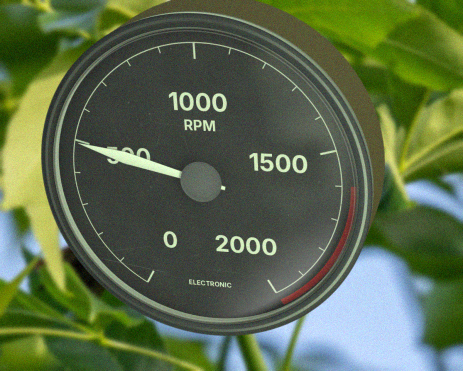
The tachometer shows 500; rpm
